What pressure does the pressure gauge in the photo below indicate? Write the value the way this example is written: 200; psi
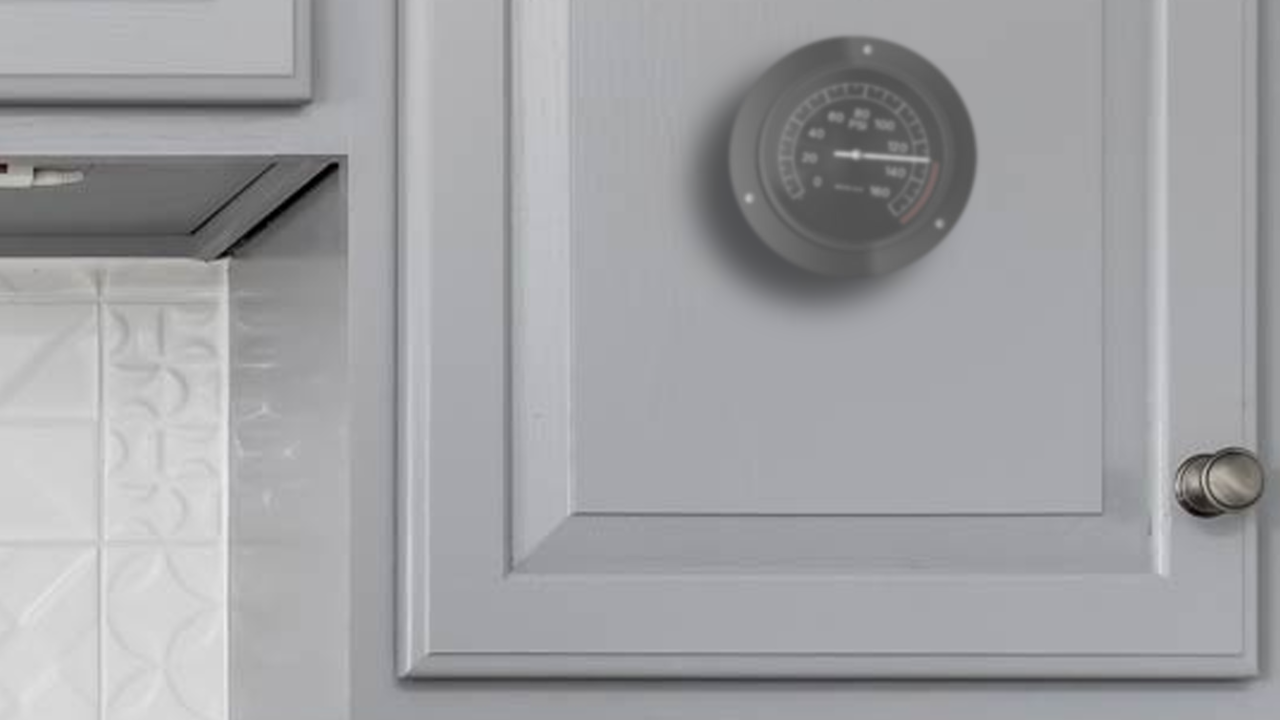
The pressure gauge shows 130; psi
